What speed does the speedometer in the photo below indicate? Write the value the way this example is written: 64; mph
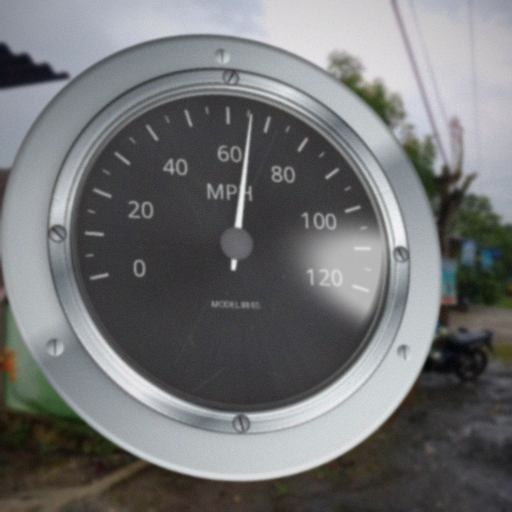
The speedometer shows 65; mph
